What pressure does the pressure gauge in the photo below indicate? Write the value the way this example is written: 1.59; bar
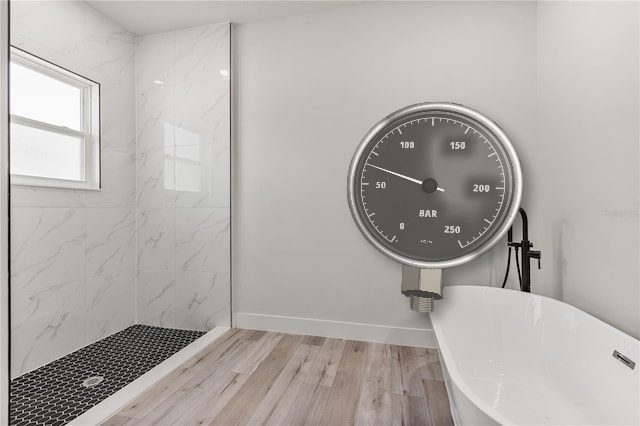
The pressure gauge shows 65; bar
